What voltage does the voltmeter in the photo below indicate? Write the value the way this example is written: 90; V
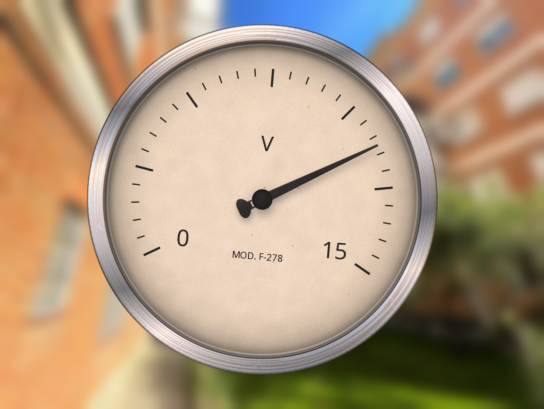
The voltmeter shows 11.25; V
